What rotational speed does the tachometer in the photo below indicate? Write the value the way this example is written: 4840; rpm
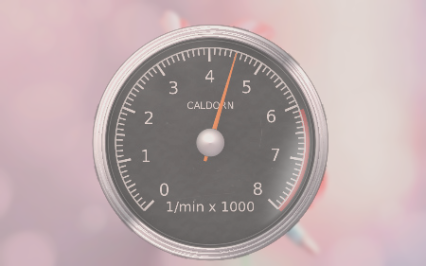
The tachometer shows 4500; rpm
